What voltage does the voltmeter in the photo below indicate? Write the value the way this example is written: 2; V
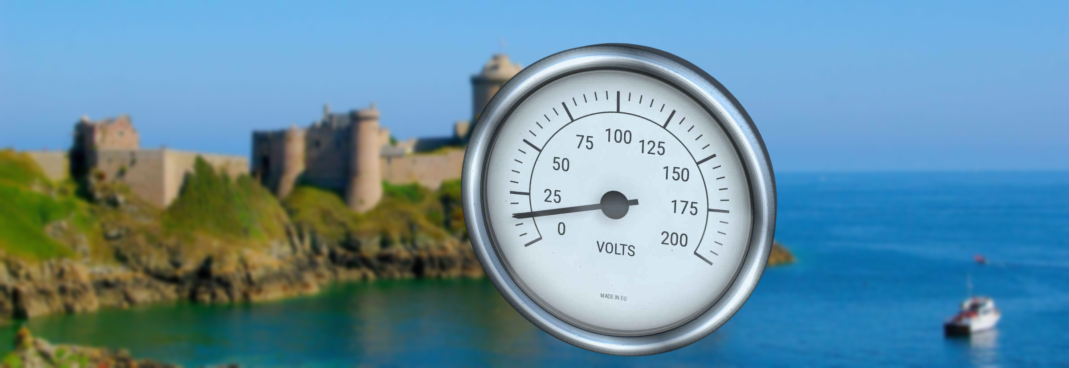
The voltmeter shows 15; V
